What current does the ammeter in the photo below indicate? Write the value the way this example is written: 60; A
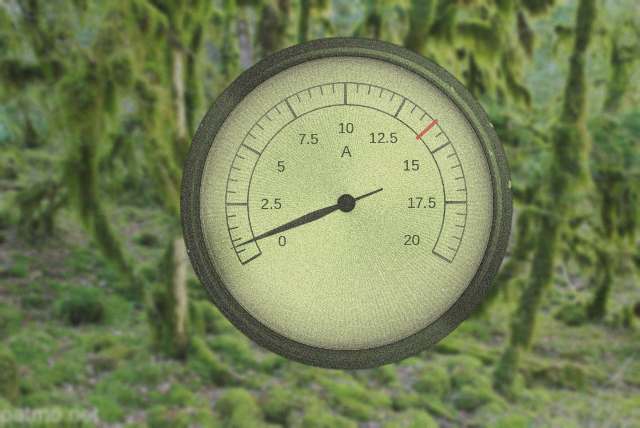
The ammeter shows 0.75; A
